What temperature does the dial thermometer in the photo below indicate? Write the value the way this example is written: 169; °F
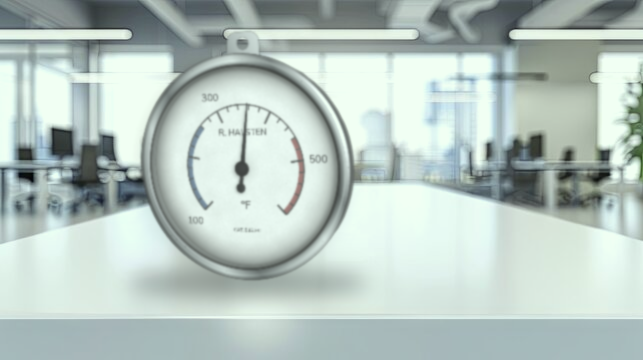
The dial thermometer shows 360; °F
